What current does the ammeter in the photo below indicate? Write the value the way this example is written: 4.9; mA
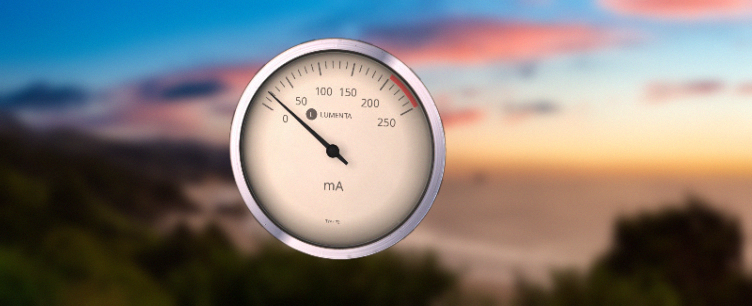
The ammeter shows 20; mA
